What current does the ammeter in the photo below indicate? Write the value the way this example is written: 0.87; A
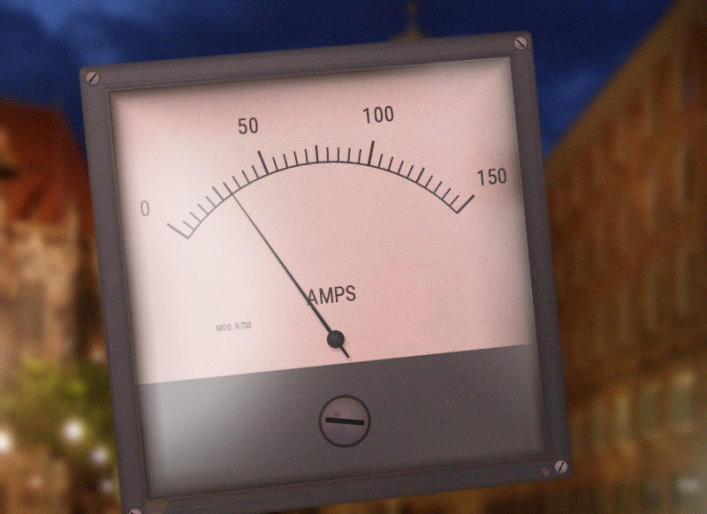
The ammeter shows 30; A
